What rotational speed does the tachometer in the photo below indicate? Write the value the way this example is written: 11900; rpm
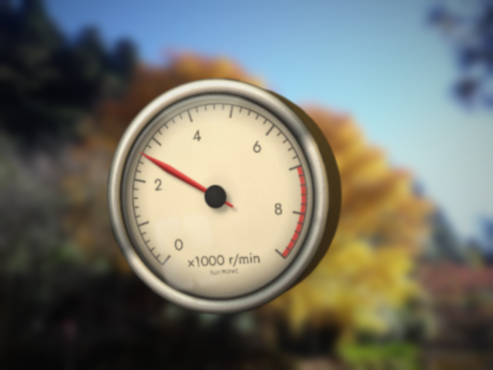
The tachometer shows 2600; rpm
